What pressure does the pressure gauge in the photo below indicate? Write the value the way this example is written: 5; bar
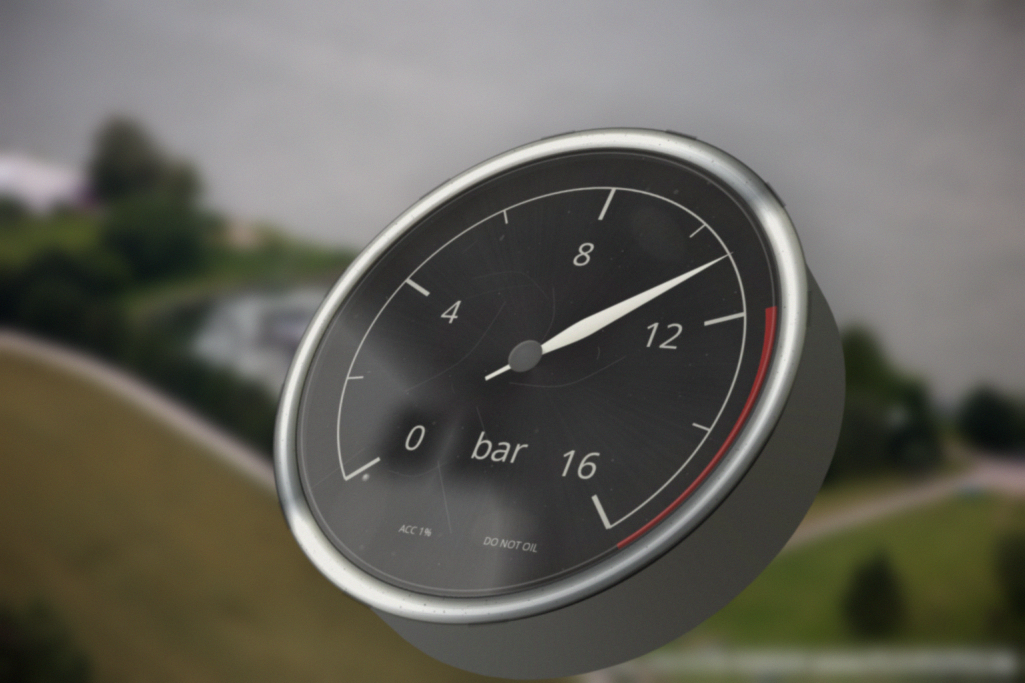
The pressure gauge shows 11; bar
